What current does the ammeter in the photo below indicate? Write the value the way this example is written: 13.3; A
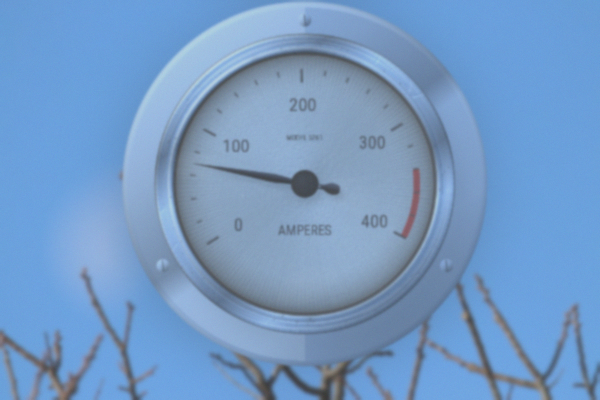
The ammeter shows 70; A
